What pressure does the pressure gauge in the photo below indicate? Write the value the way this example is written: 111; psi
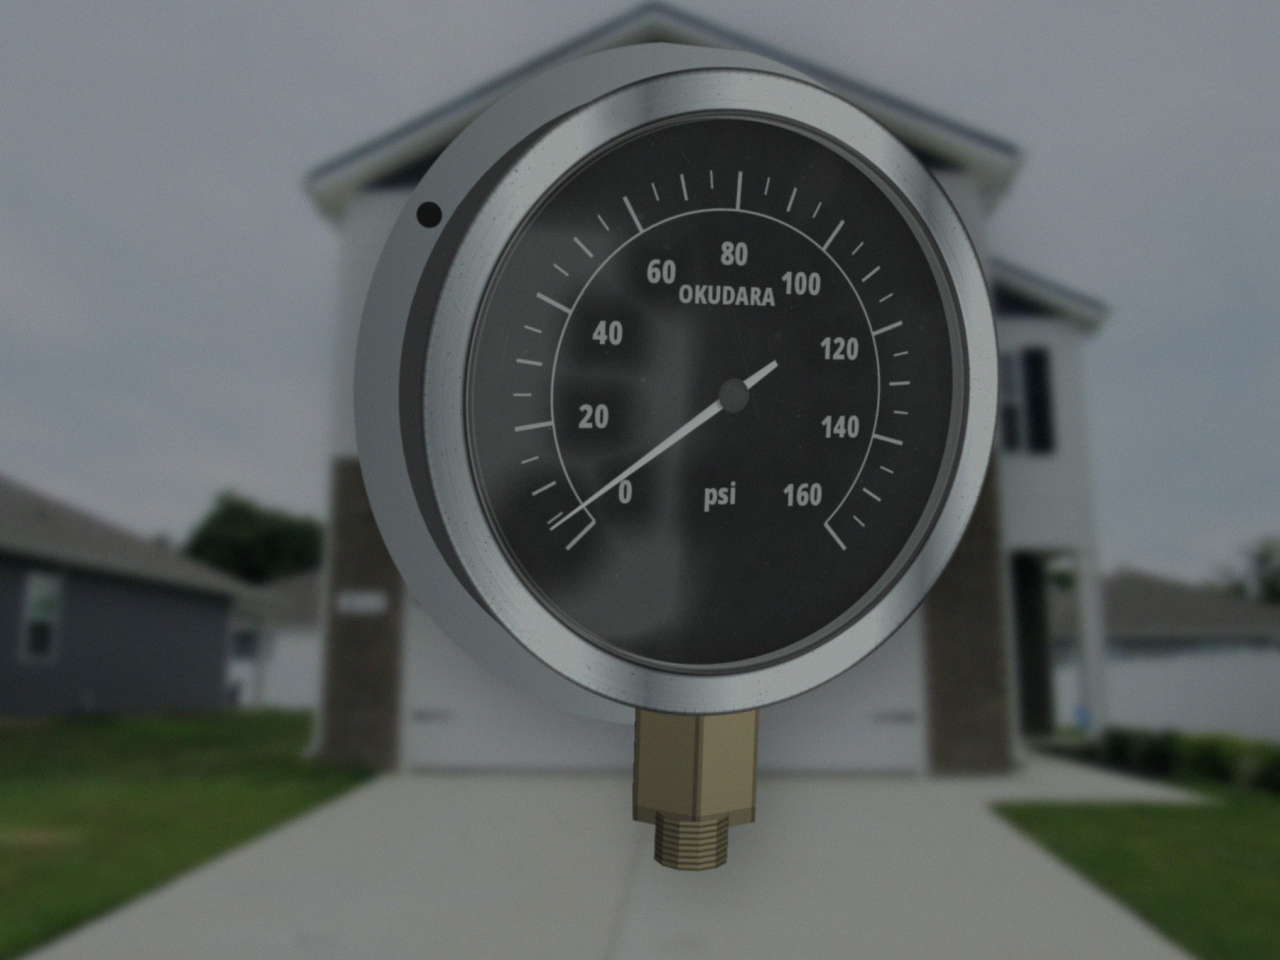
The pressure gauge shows 5; psi
